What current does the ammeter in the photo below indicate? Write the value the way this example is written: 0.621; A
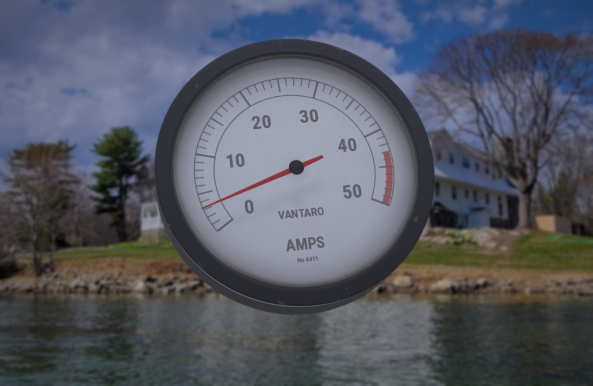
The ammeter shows 3; A
